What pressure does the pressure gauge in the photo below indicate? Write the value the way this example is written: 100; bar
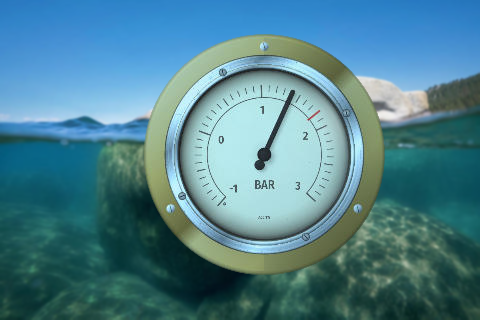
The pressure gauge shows 1.4; bar
